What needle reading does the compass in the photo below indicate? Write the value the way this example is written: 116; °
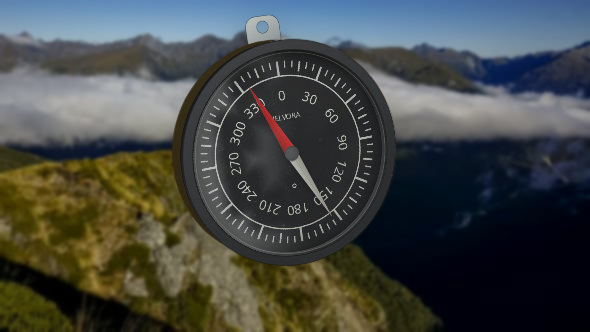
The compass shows 335; °
